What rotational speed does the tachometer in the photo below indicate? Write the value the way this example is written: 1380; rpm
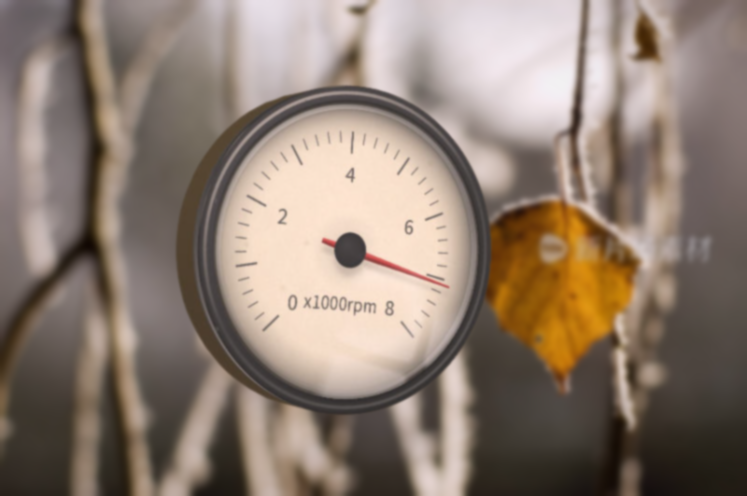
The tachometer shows 7100; rpm
